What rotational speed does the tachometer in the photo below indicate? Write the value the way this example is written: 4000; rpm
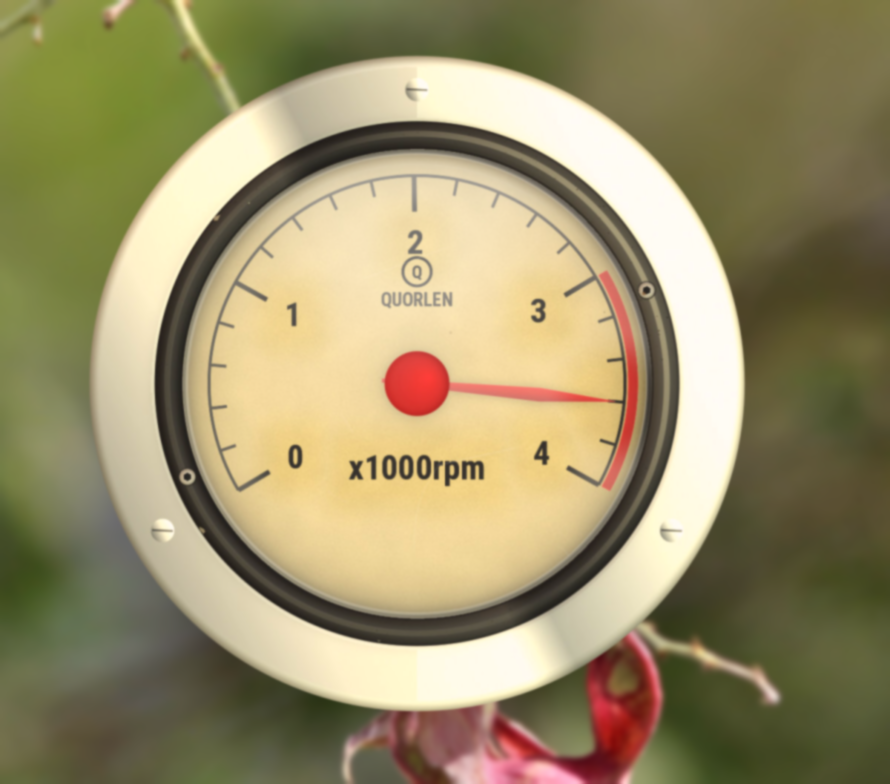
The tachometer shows 3600; rpm
